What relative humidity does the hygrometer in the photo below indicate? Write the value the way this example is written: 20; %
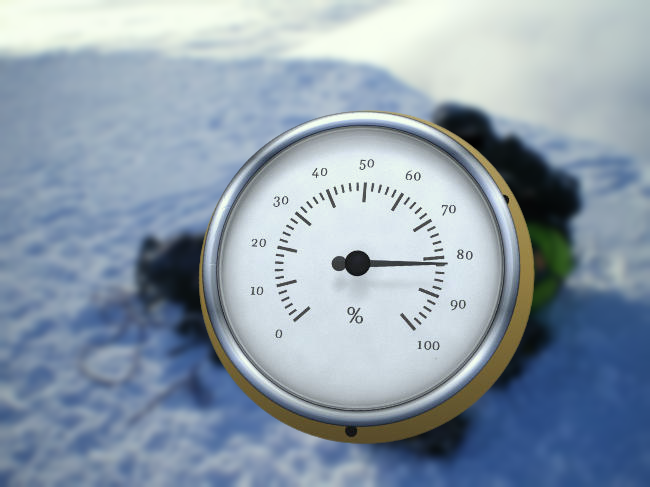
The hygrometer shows 82; %
